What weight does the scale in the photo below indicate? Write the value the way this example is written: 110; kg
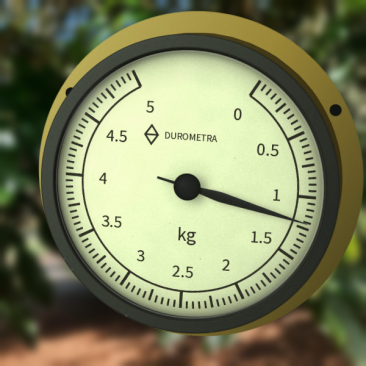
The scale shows 1.2; kg
